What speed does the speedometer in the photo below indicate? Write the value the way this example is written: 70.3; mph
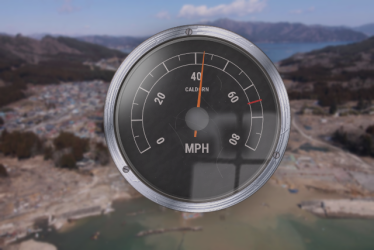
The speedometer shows 42.5; mph
